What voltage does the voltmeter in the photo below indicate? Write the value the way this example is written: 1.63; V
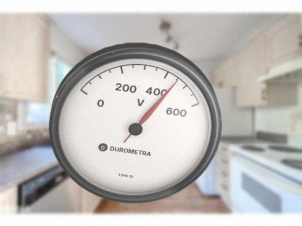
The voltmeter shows 450; V
